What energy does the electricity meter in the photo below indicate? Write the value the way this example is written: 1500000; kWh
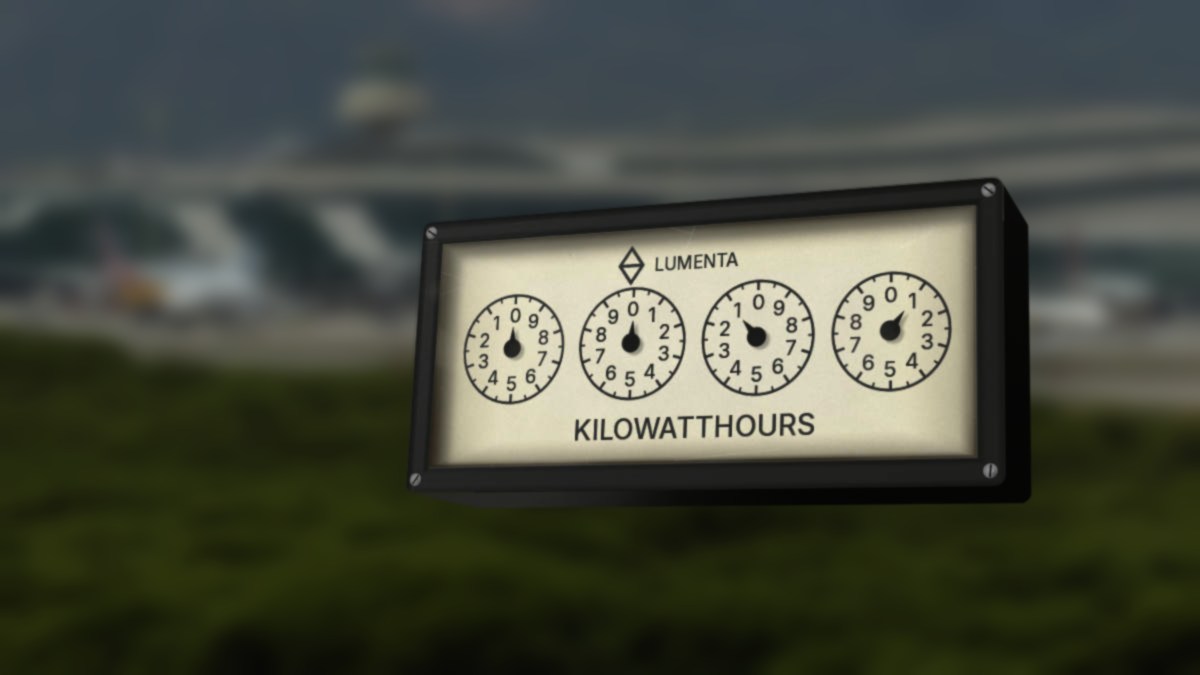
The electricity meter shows 11; kWh
